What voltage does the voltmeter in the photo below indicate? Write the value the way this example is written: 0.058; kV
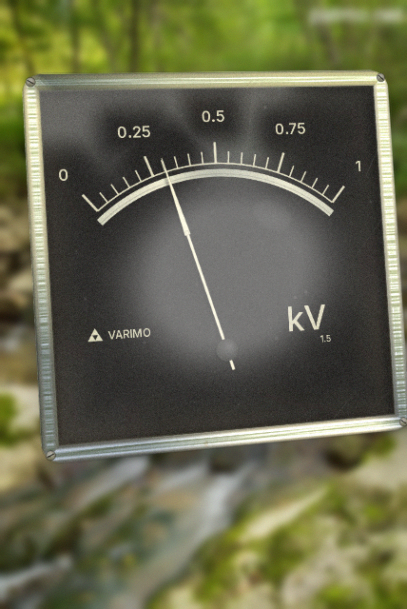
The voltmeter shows 0.3; kV
